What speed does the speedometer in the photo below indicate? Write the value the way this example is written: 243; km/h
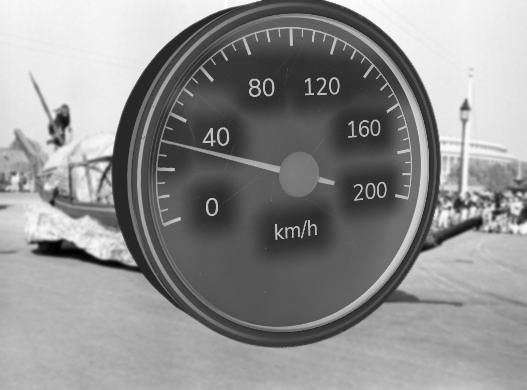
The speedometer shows 30; km/h
